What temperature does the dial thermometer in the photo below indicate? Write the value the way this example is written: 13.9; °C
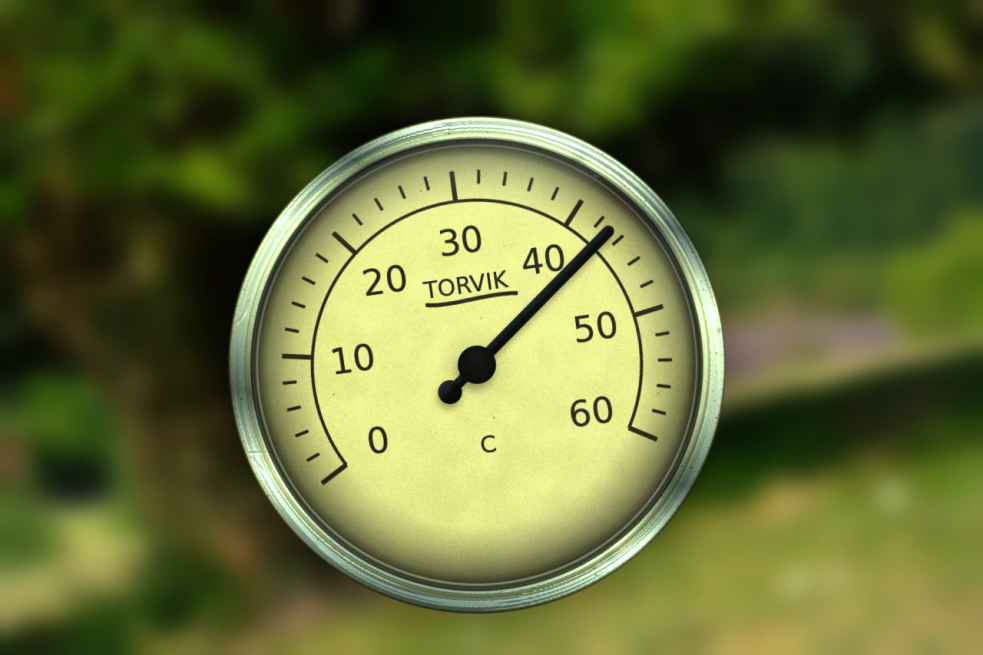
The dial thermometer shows 43; °C
